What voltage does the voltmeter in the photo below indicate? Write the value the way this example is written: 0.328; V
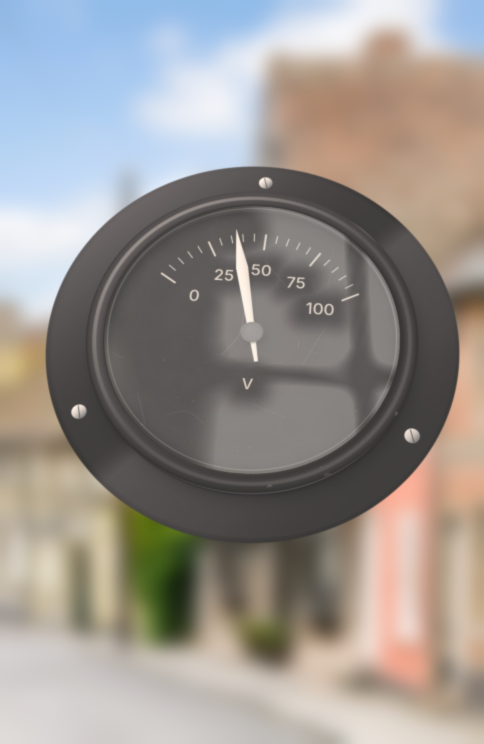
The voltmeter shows 37.5; V
